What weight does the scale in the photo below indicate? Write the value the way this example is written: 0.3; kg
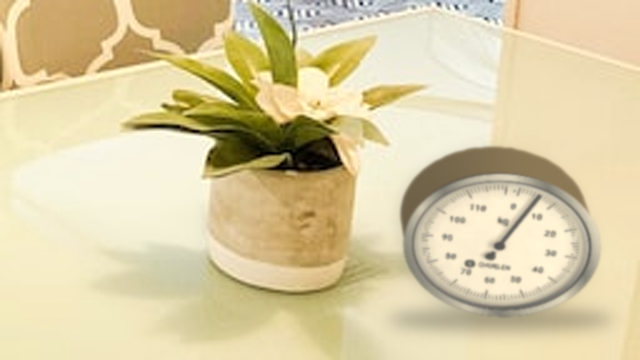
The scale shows 5; kg
